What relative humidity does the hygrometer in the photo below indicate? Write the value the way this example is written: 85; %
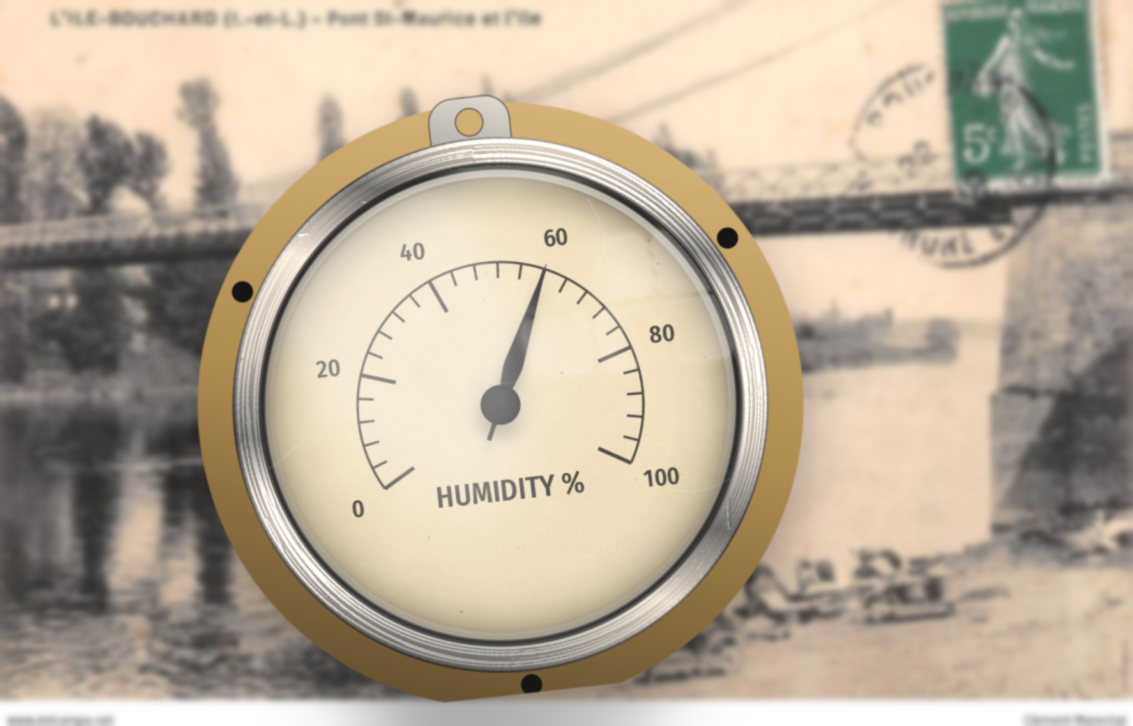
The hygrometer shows 60; %
